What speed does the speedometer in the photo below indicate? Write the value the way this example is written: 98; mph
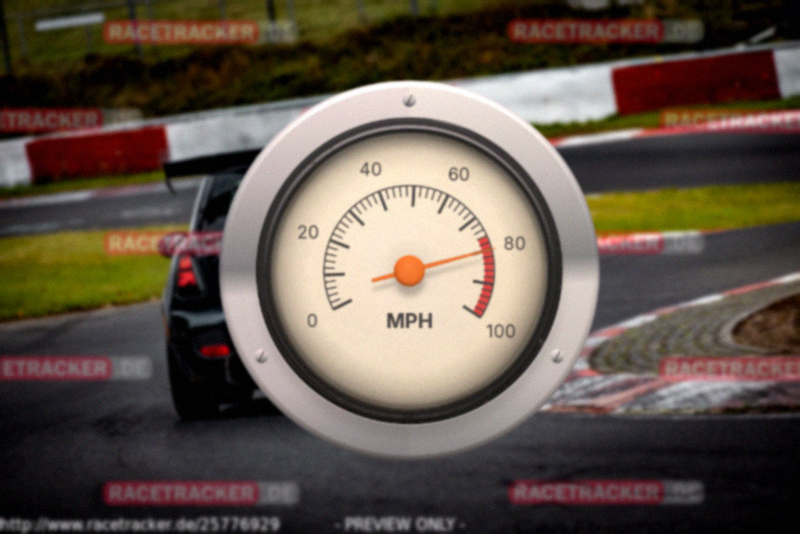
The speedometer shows 80; mph
